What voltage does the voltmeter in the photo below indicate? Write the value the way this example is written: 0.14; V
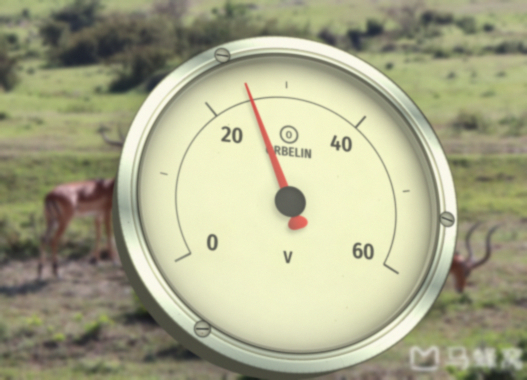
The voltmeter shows 25; V
